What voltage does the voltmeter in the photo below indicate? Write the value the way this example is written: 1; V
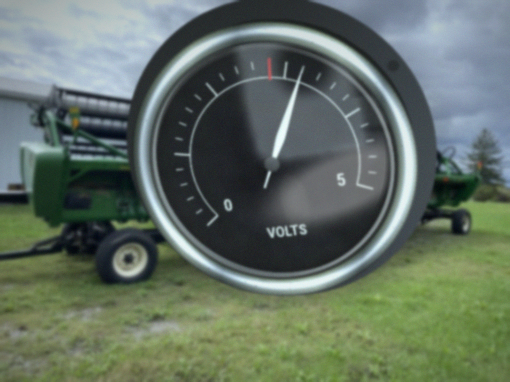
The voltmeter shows 3.2; V
